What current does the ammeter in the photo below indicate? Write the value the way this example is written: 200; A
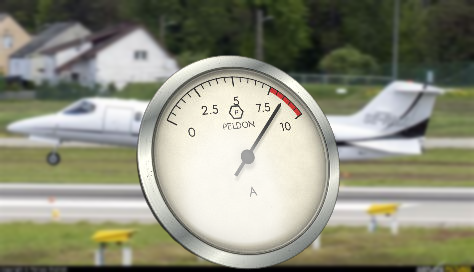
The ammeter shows 8.5; A
